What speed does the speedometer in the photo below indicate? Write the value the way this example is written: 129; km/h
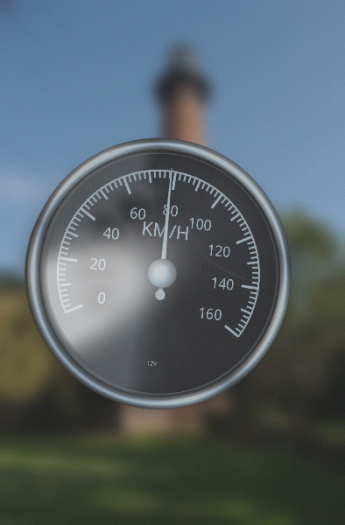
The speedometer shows 78; km/h
